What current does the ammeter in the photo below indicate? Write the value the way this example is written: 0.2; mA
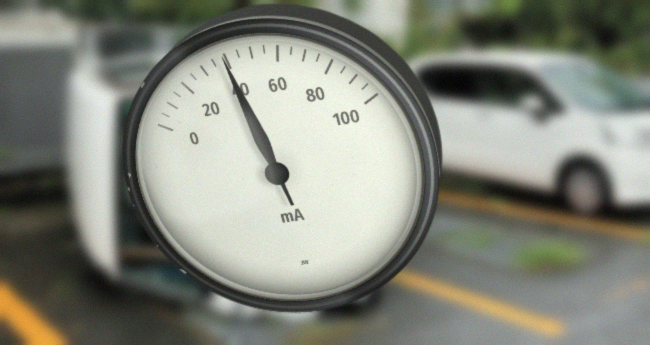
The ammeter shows 40; mA
